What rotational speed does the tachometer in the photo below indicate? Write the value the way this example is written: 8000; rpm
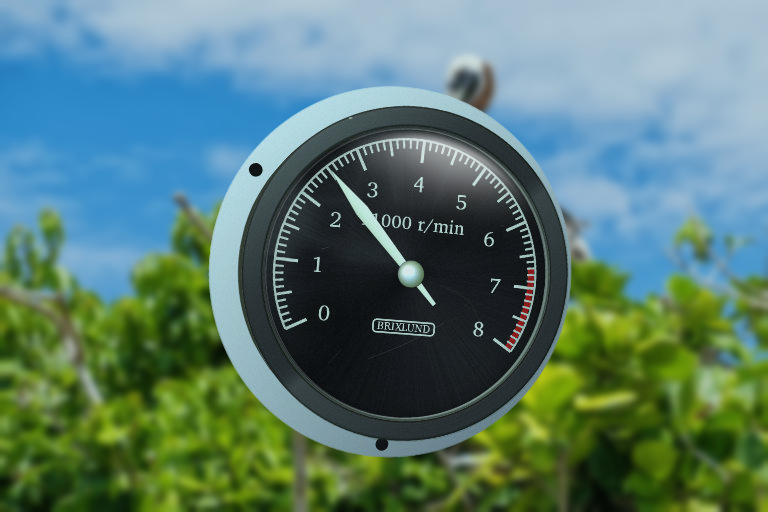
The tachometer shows 2500; rpm
